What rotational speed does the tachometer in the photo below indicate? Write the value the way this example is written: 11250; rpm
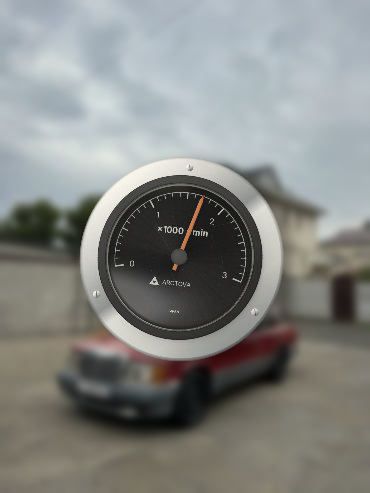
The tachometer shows 1700; rpm
